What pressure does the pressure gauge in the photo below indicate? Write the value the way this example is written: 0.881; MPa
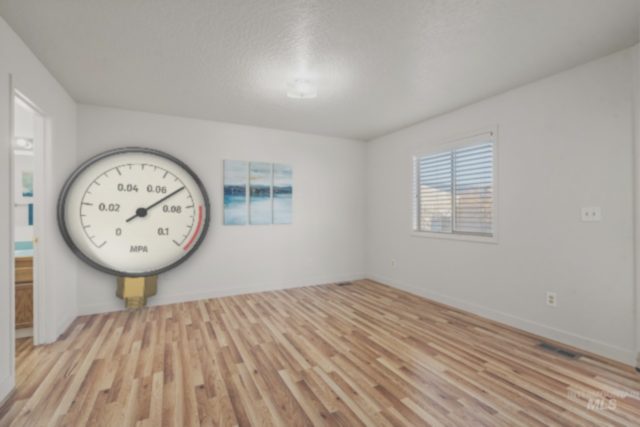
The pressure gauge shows 0.07; MPa
